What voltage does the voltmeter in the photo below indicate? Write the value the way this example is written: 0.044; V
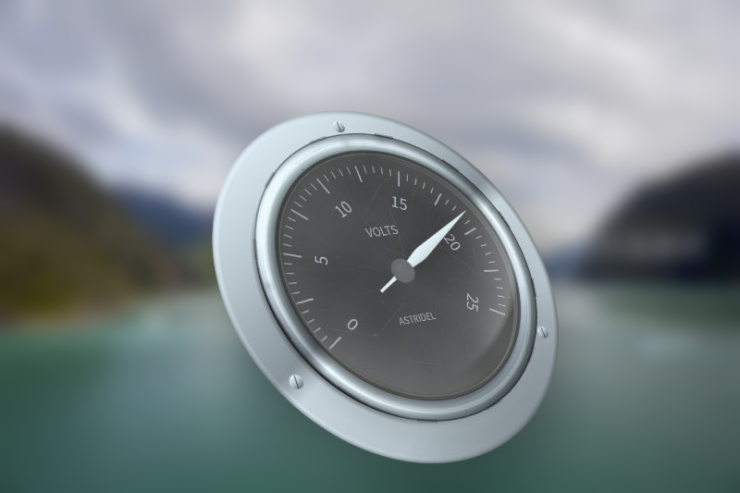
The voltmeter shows 19; V
